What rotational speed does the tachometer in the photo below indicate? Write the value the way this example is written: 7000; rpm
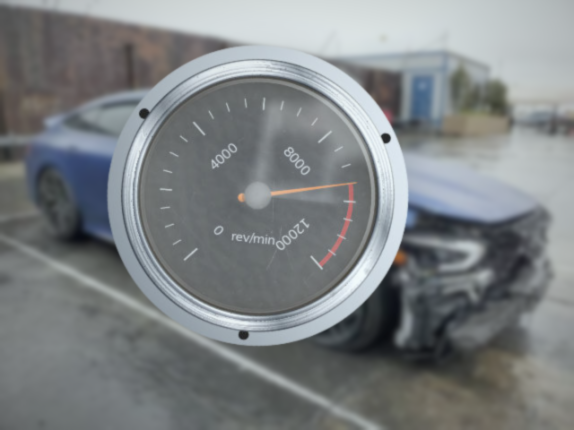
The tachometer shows 9500; rpm
